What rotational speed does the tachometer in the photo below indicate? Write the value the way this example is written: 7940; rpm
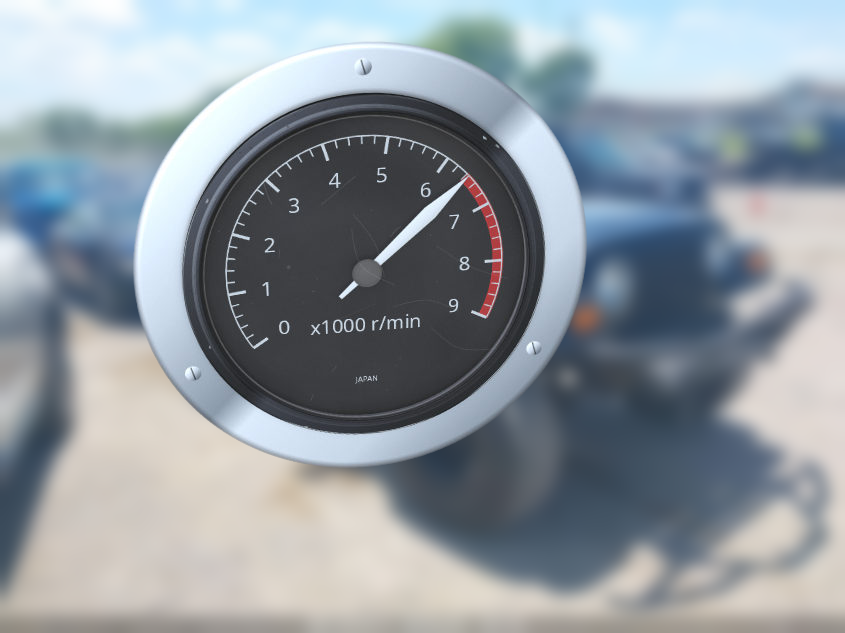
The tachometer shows 6400; rpm
